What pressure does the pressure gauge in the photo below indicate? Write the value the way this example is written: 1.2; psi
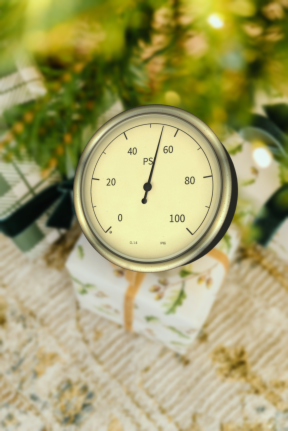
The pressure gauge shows 55; psi
